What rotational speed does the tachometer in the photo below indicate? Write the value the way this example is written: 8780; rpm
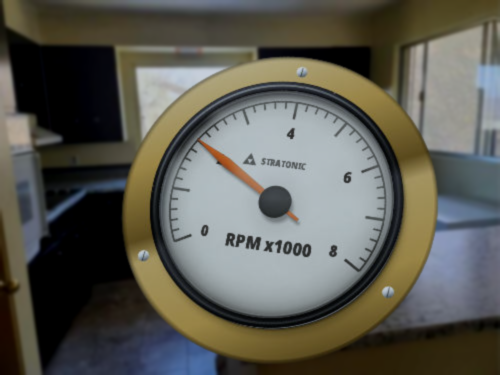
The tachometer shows 2000; rpm
